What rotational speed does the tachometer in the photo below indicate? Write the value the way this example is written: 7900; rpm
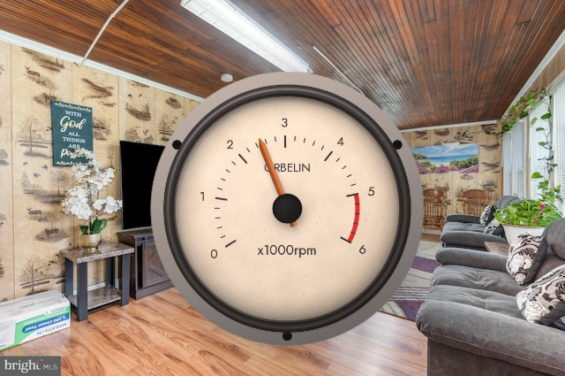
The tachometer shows 2500; rpm
